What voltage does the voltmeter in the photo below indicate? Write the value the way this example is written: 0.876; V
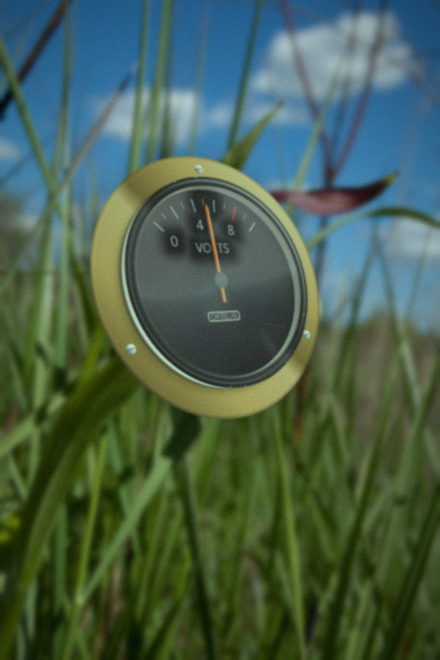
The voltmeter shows 5; V
